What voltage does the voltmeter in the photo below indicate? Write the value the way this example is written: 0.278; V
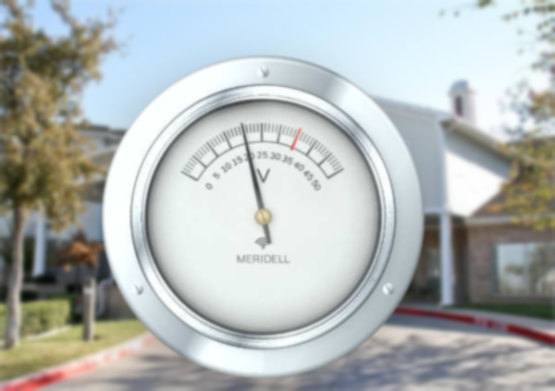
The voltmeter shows 20; V
